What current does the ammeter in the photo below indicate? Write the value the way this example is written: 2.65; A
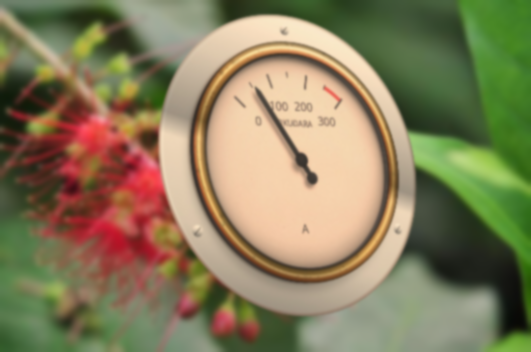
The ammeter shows 50; A
